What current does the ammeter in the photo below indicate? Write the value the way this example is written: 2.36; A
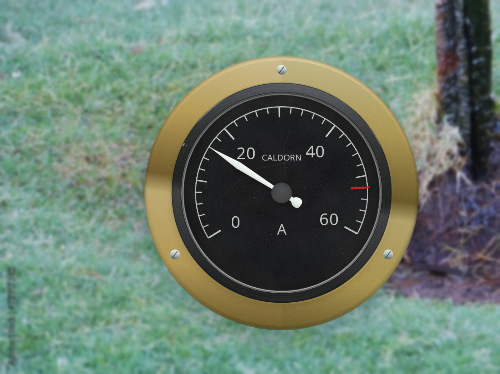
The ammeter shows 16; A
